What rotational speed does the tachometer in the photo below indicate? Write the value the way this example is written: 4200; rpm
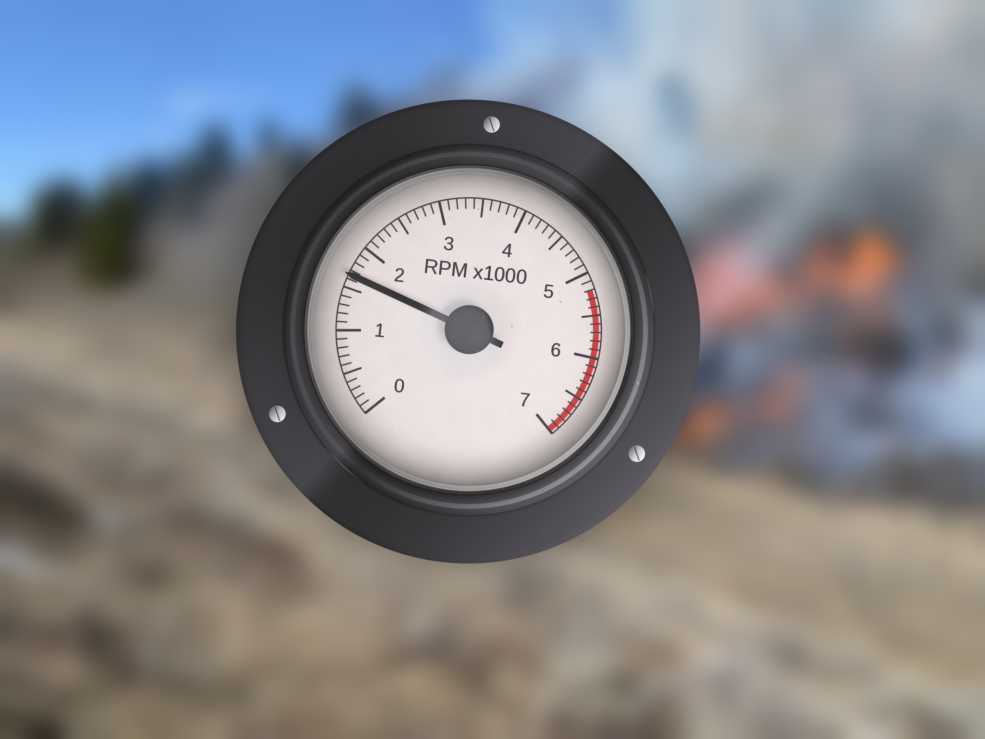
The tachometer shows 1650; rpm
